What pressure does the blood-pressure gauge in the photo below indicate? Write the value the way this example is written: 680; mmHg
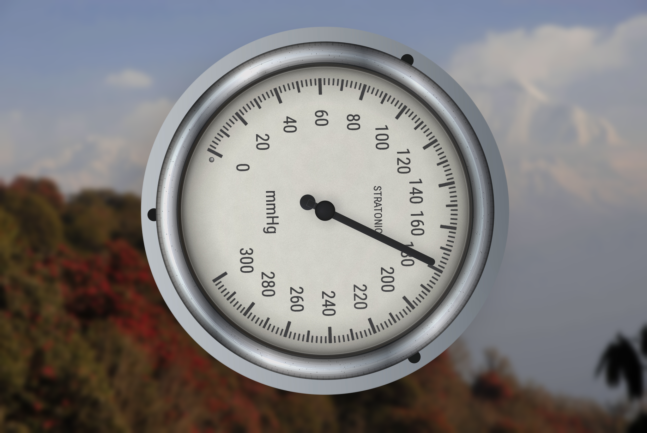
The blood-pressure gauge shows 178; mmHg
